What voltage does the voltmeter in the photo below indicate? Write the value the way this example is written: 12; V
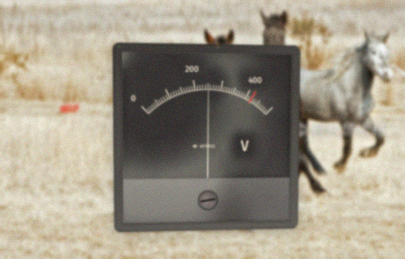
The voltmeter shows 250; V
